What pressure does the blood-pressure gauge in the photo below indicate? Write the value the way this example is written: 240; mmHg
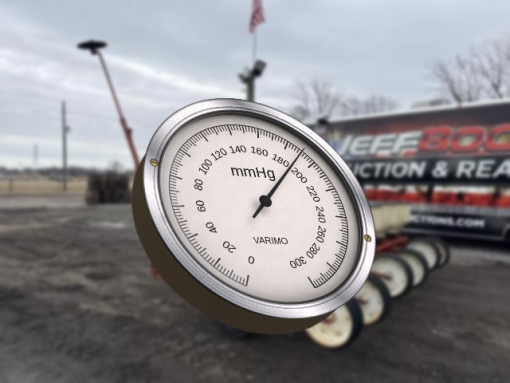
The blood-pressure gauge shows 190; mmHg
